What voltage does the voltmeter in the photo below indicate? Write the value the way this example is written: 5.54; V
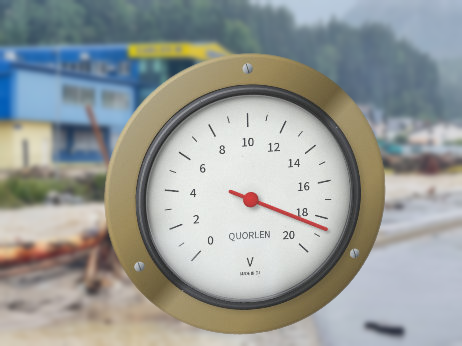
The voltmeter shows 18.5; V
